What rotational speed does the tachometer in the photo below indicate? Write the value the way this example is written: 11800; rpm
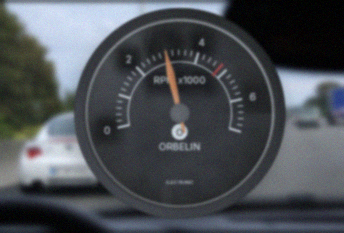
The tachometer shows 3000; rpm
